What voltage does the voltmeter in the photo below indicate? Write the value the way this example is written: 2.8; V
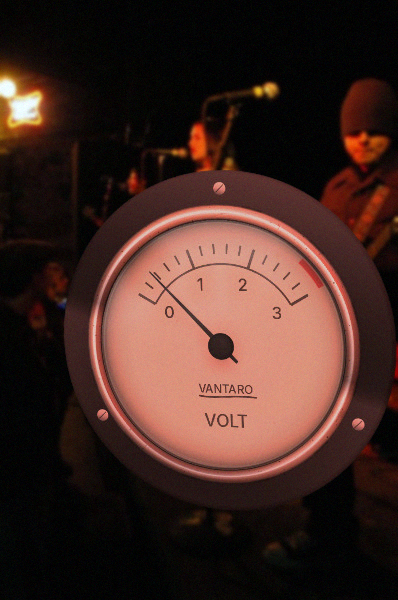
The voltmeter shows 0.4; V
